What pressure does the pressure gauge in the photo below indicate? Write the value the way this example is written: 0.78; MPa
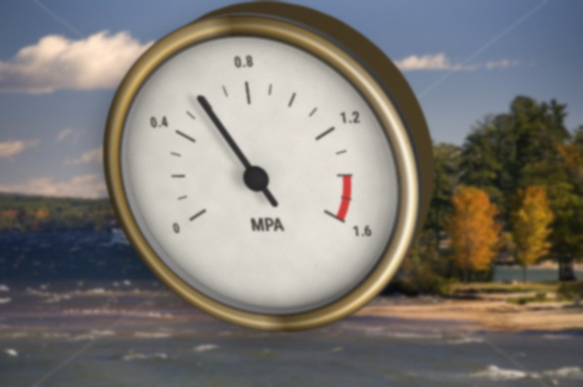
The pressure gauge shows 0.6; MPa
